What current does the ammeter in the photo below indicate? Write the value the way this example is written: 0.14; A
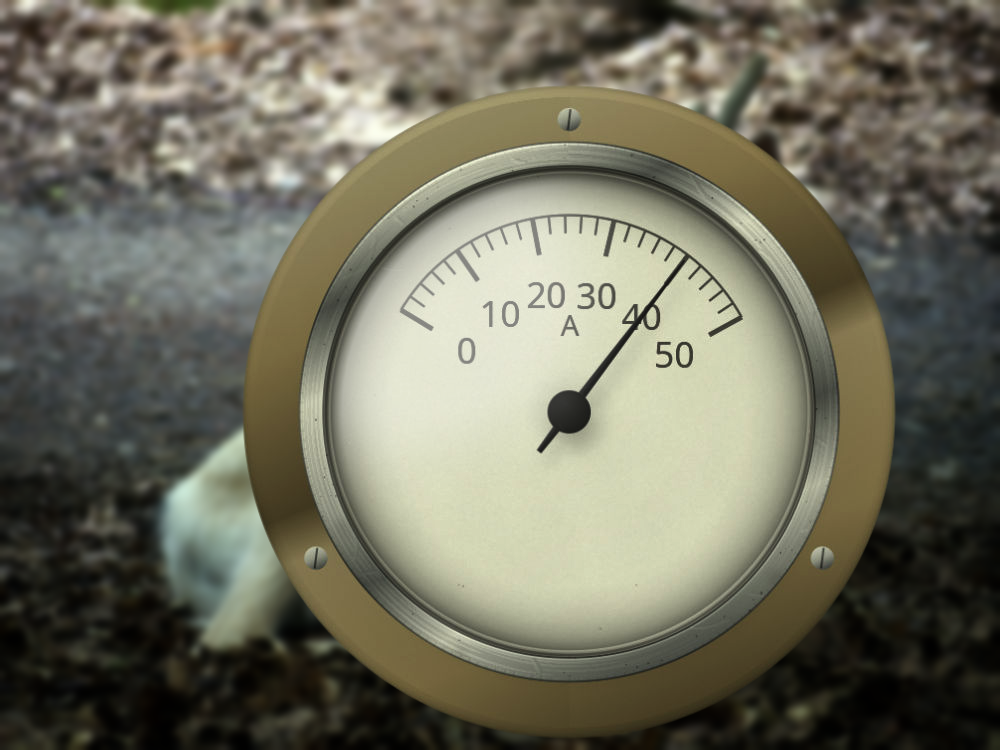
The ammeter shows 40; A
